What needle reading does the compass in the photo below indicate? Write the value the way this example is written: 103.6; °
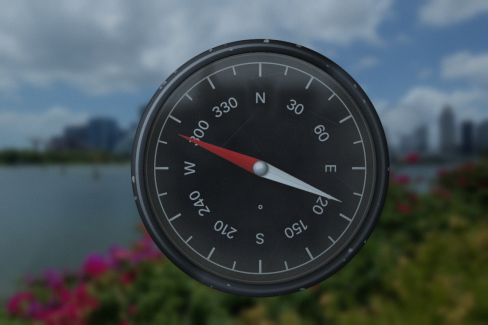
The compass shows 292.5; °
